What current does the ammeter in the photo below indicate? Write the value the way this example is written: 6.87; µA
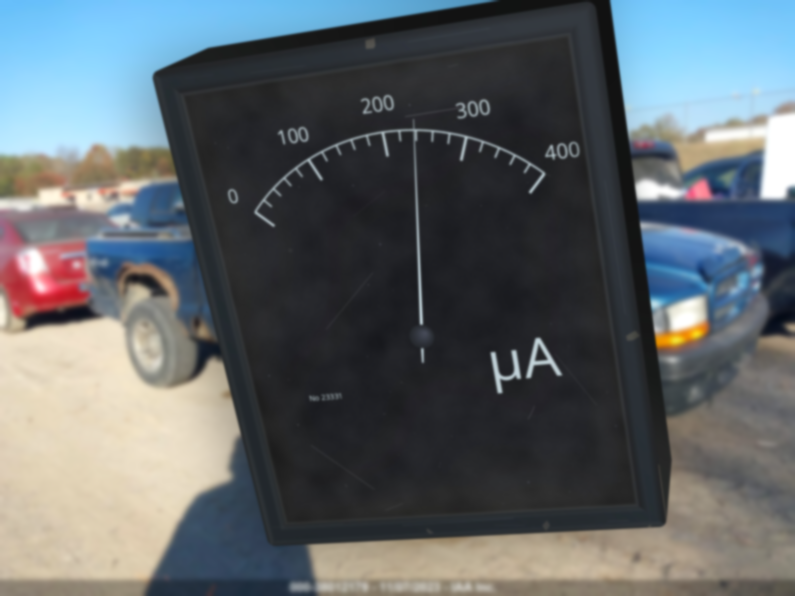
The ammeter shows 240; µA
